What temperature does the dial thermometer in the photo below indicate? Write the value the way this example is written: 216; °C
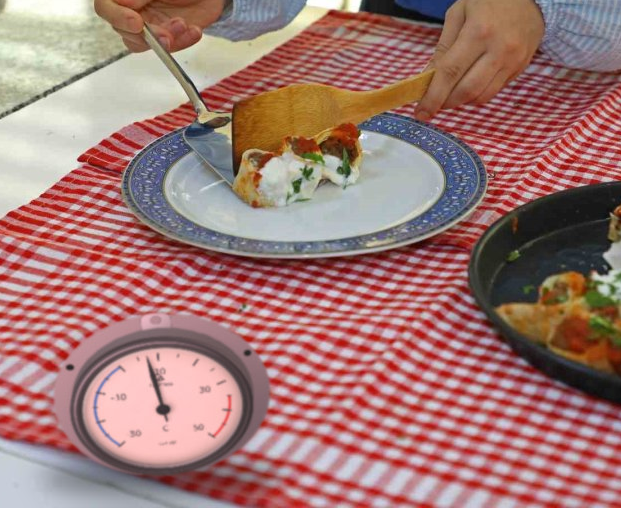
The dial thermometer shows 7.5; °C
